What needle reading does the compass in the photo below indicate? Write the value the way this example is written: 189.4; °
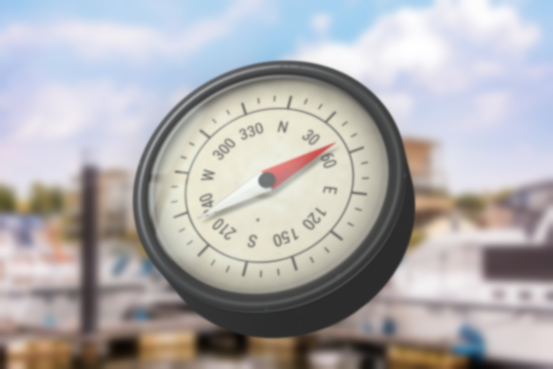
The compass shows 50; °
